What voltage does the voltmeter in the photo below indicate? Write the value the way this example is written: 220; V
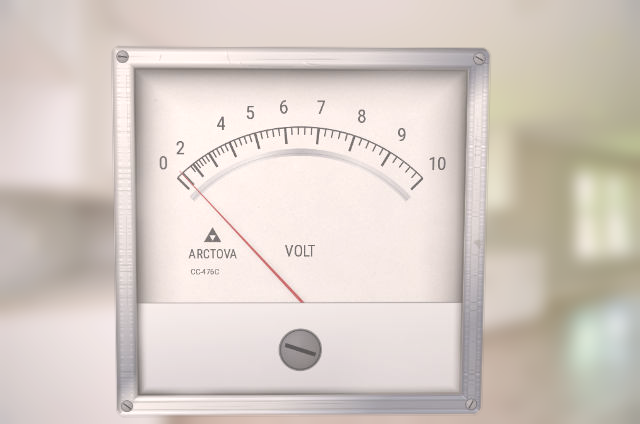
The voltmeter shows 1; V
